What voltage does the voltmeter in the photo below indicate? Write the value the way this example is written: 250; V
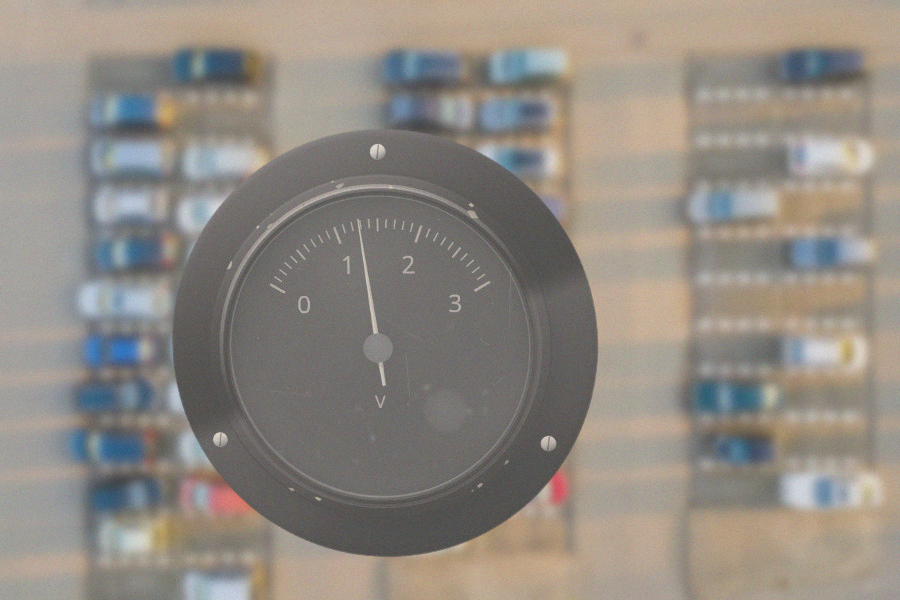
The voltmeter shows 1.3; V
